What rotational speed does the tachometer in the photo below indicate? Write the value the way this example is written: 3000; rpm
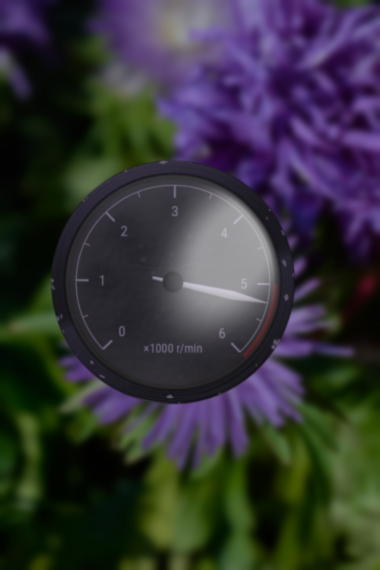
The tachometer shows 5250; rpm
